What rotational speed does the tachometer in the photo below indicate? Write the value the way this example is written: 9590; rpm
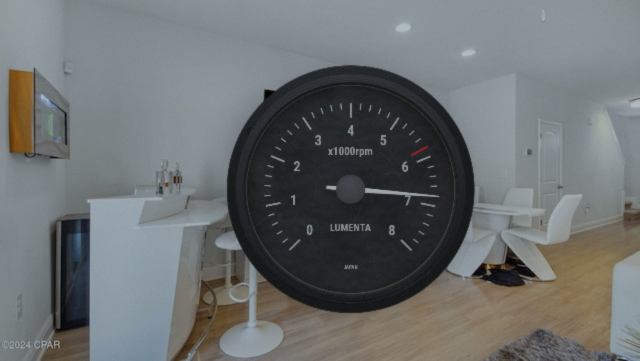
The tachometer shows 6800; rpm
